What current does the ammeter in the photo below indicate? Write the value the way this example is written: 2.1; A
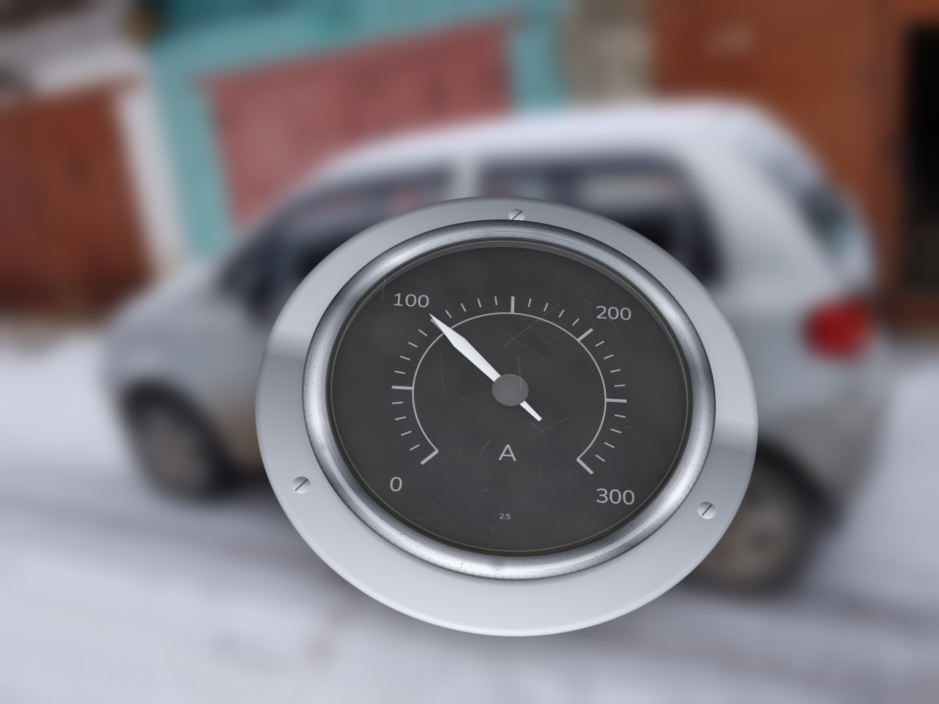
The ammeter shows 100; A
